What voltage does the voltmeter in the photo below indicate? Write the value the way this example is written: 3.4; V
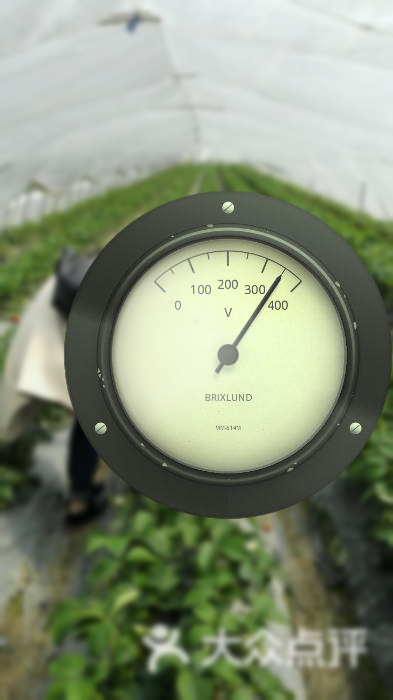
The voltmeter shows 350; V
